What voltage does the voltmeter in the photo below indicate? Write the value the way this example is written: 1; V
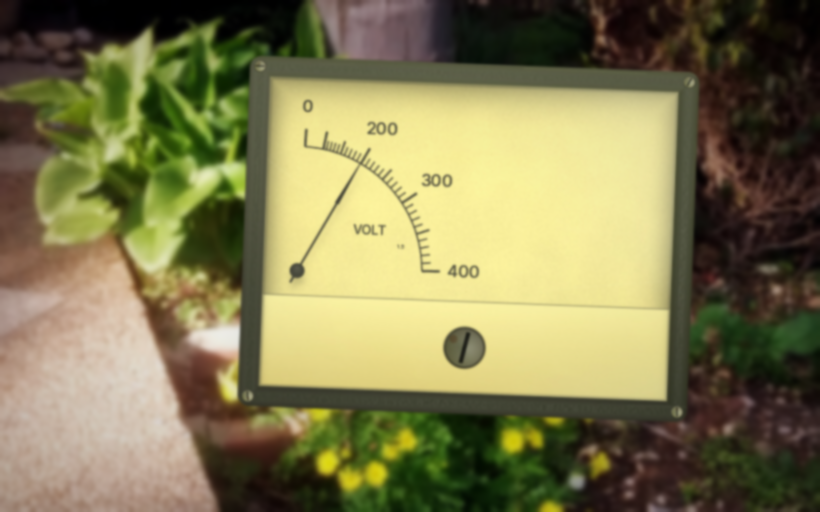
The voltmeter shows 200; V
